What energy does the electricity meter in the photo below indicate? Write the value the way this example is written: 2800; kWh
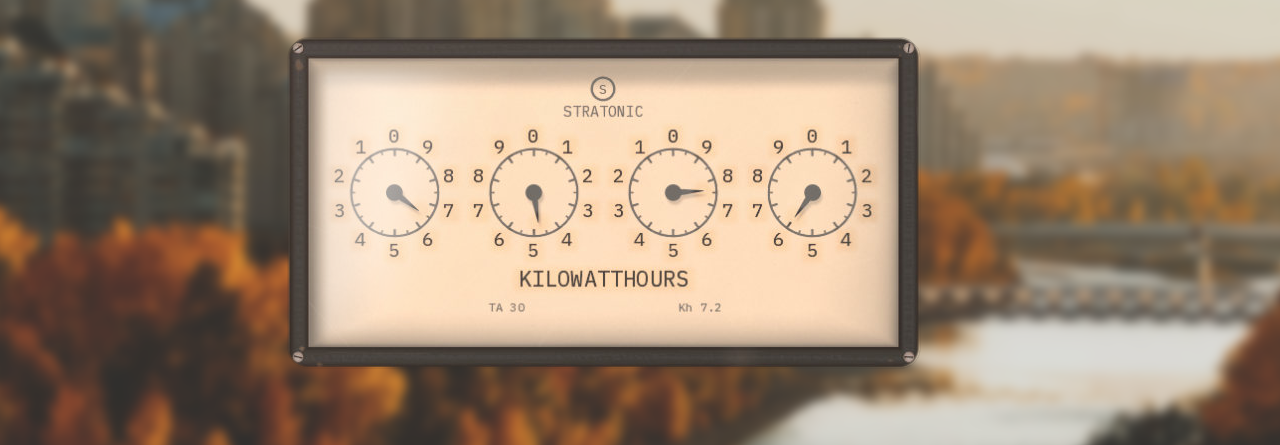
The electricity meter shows 6476; kWh
